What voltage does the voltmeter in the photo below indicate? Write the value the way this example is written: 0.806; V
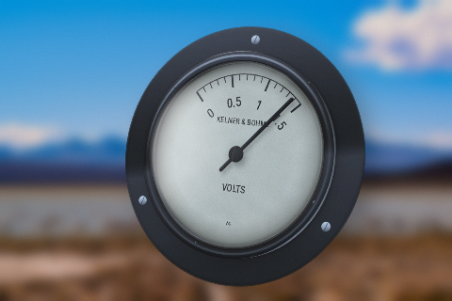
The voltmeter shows 1.4; V
